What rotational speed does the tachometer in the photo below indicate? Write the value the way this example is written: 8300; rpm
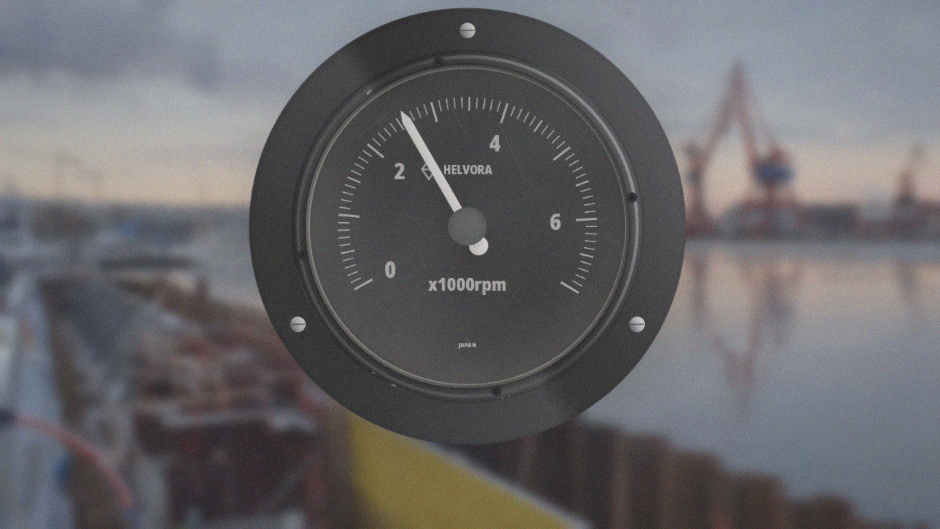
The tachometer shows 2600; rpm
